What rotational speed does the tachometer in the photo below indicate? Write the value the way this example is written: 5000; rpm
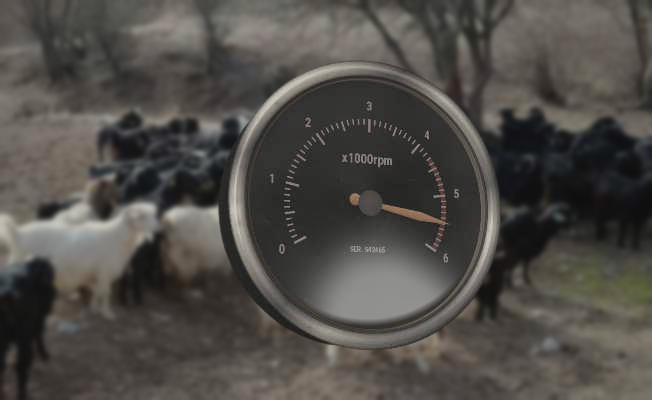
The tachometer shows 5500; rpm
